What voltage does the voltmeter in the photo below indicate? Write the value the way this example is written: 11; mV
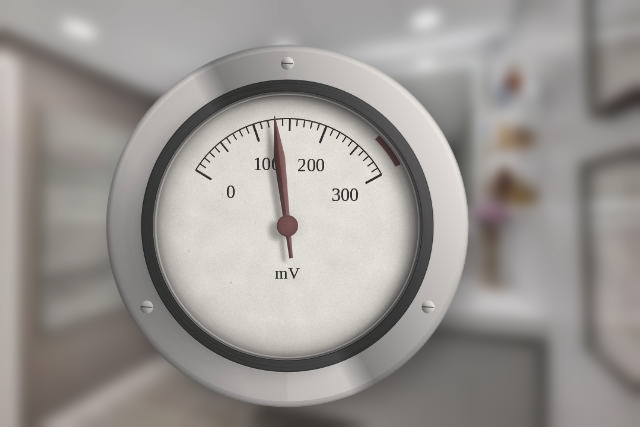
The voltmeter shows 130; mV
